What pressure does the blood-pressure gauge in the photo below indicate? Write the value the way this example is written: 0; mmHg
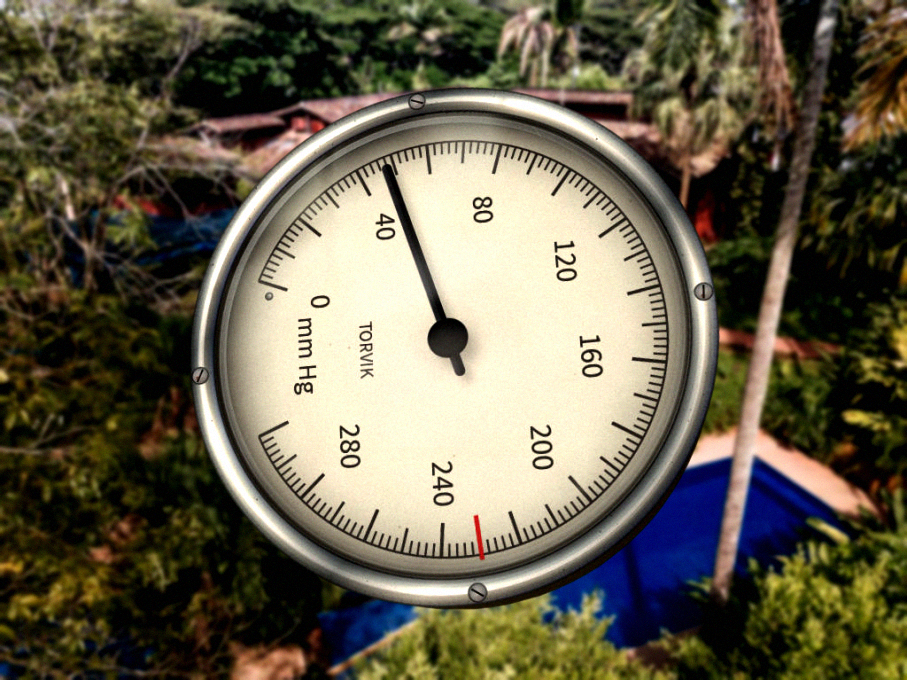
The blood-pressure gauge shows 48; mmHg
